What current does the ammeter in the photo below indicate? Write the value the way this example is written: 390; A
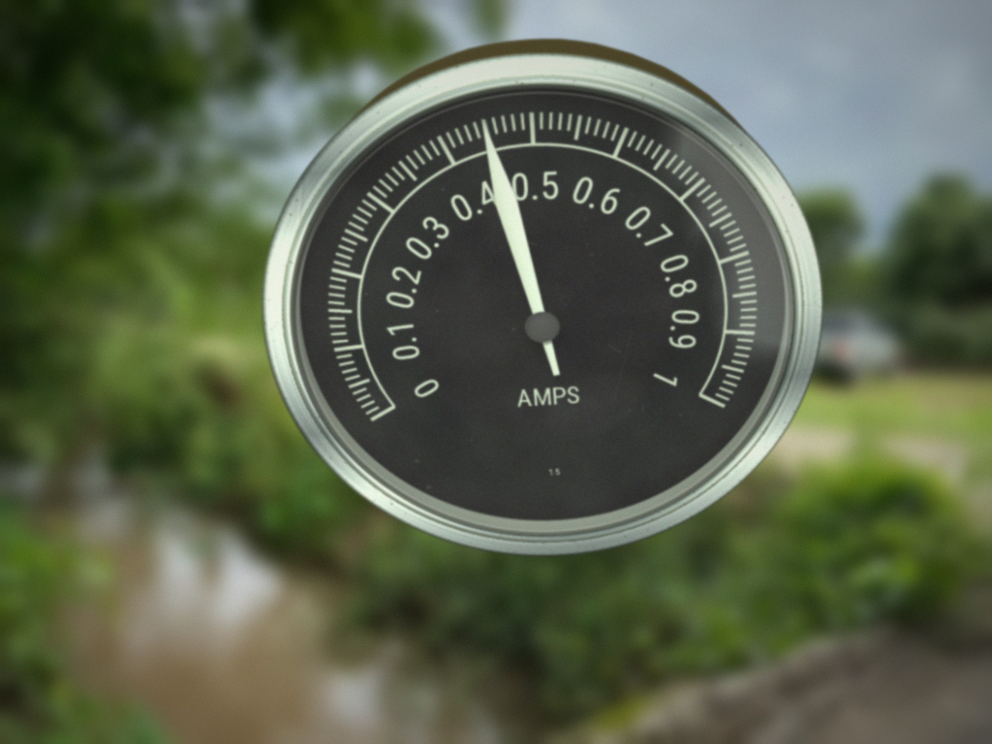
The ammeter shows 0.45; A
